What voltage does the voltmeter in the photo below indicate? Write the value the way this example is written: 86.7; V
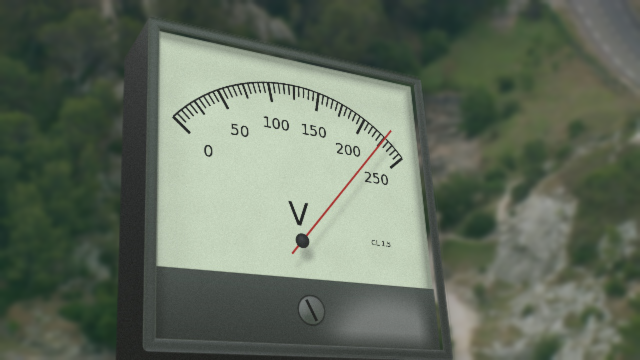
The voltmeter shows 225; V
